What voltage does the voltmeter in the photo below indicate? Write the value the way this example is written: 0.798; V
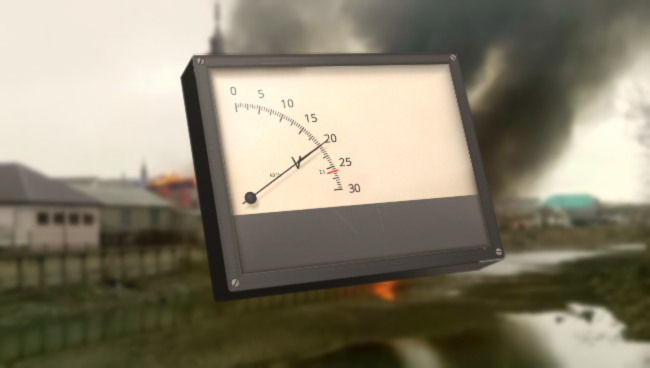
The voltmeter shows 20; V
